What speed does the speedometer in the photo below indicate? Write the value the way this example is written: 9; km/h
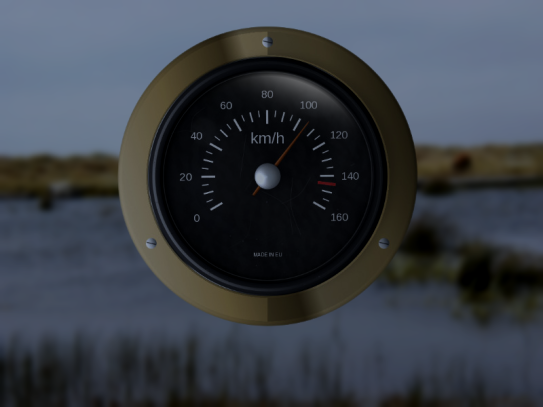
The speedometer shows 105; km/h
